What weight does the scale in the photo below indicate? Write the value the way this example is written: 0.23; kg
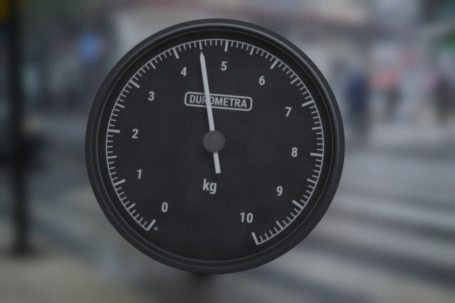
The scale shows 4.5; kg
